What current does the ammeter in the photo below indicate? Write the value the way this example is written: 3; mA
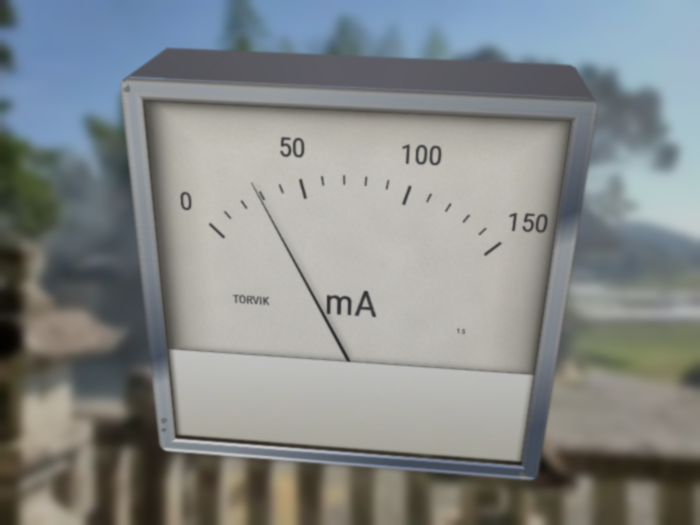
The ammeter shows 30; mA
